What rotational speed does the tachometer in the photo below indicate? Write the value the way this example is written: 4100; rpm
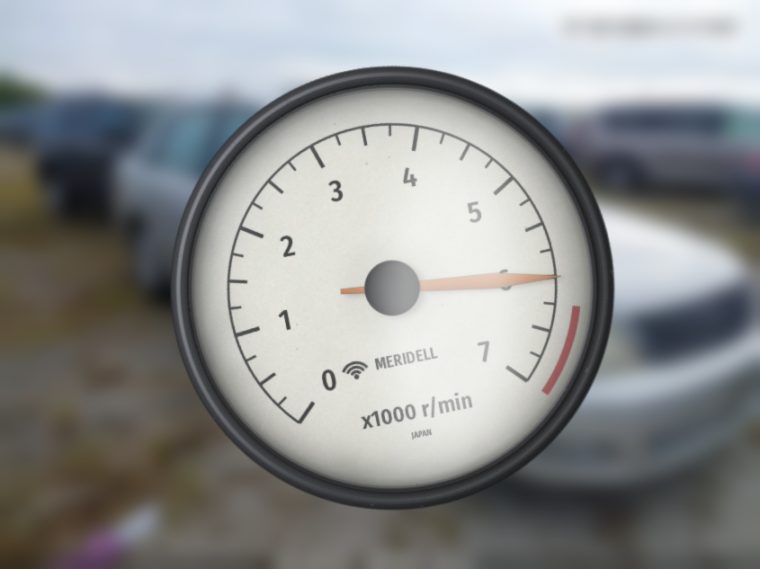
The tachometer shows 6000; rpm
